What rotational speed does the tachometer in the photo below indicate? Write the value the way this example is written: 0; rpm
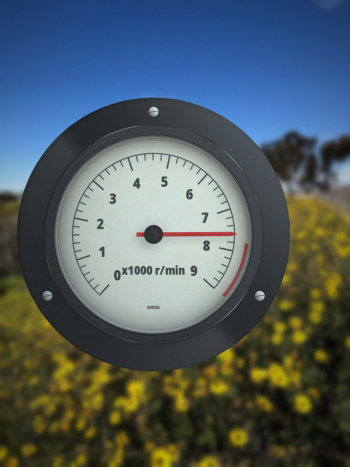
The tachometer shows 7600; rpm
